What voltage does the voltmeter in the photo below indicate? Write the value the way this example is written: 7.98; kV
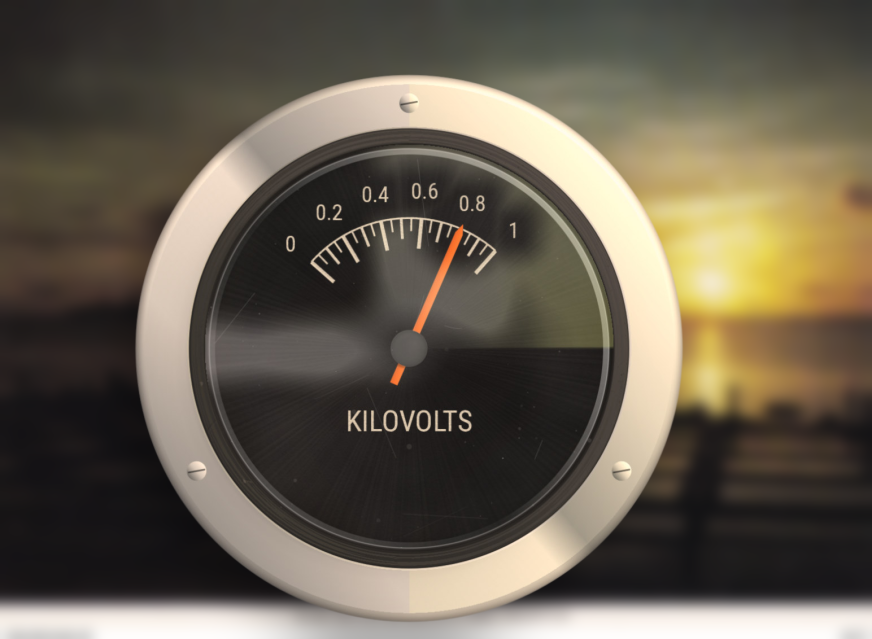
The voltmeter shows 0.8; kV
